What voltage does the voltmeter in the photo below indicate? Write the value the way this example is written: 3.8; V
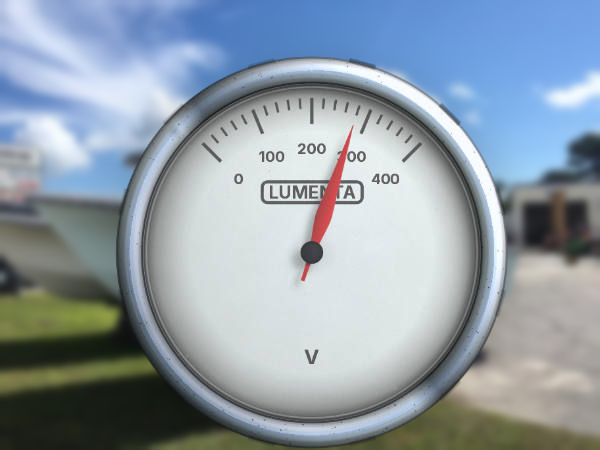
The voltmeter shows 280; V
